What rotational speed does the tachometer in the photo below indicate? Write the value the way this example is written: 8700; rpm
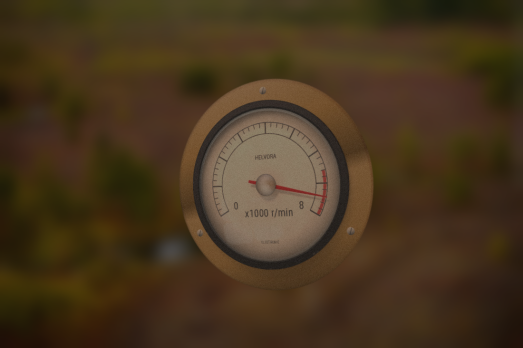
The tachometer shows 7400; rpm
